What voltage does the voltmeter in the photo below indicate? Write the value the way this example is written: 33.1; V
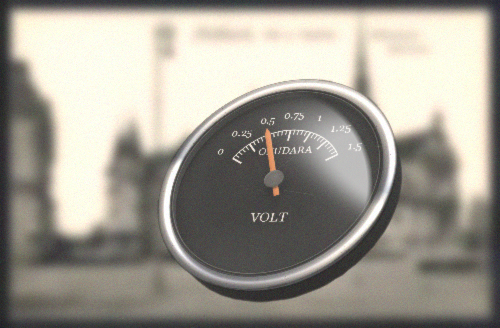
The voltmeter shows 0.5; V
